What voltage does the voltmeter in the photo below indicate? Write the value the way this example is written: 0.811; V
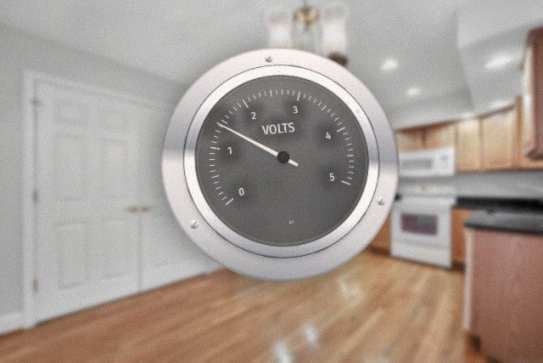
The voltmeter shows 1.4; V
